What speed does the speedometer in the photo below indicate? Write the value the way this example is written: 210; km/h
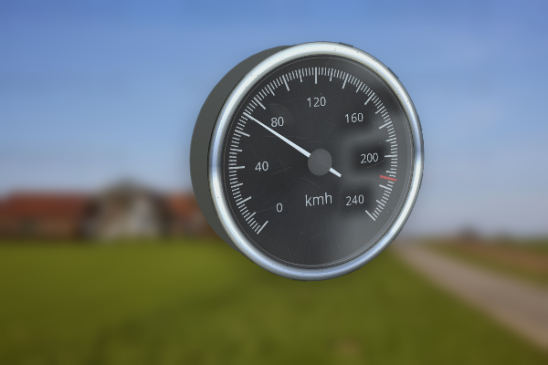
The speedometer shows 70; km/h
